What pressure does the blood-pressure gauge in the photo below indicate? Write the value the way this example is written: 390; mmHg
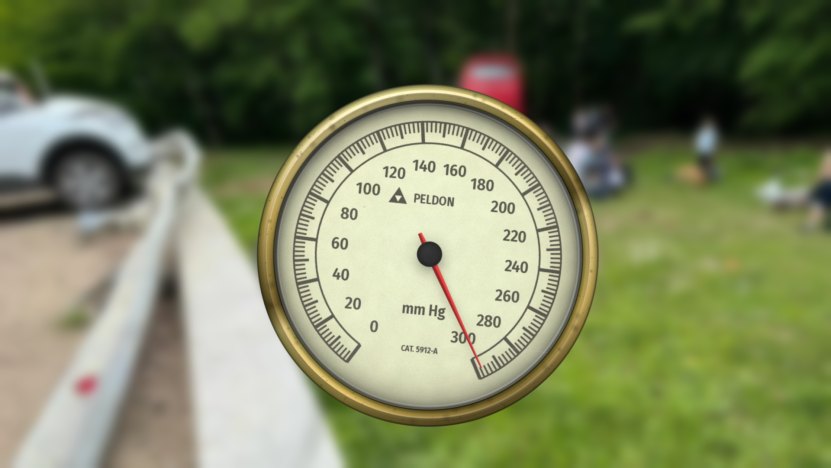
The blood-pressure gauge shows 298; mmHg
